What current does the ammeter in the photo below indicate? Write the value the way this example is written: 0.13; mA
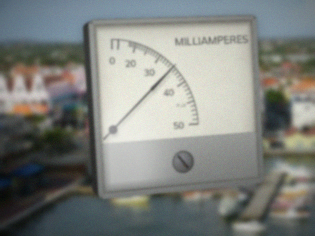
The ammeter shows 35; mA
